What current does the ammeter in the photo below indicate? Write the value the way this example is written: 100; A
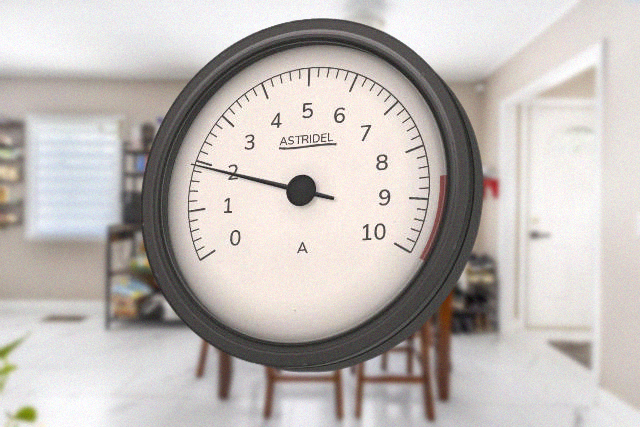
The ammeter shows 1.9; A
